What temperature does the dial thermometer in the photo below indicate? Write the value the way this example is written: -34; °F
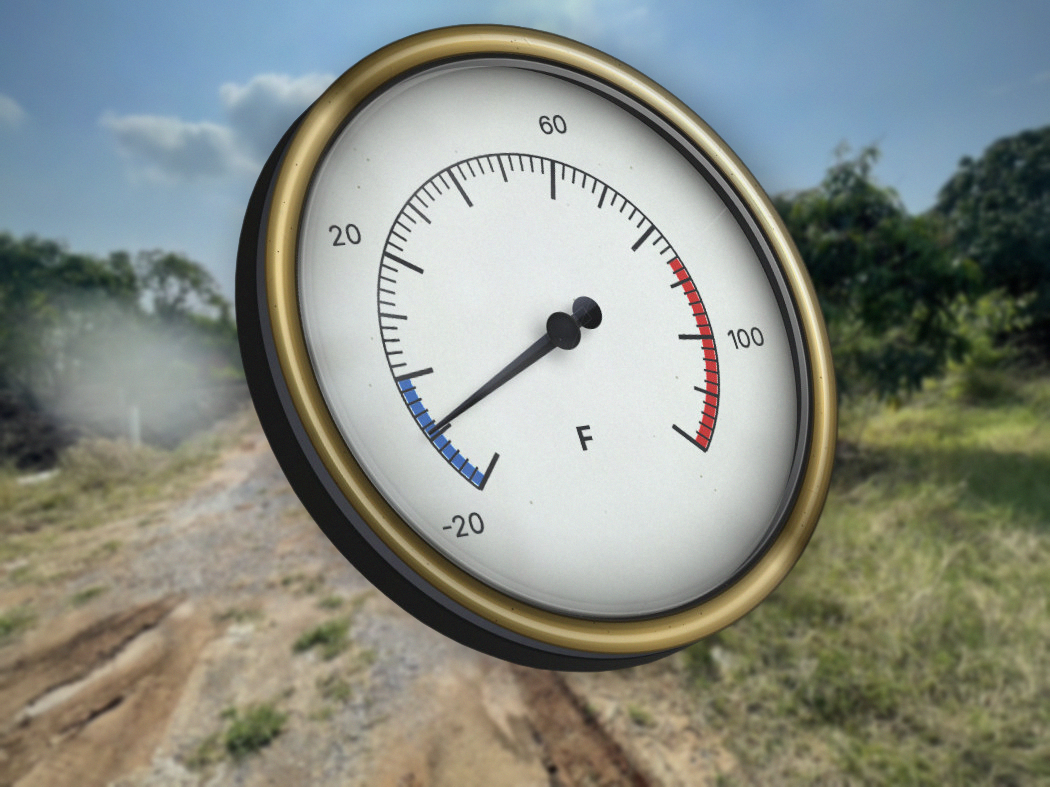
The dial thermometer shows -9; °F
